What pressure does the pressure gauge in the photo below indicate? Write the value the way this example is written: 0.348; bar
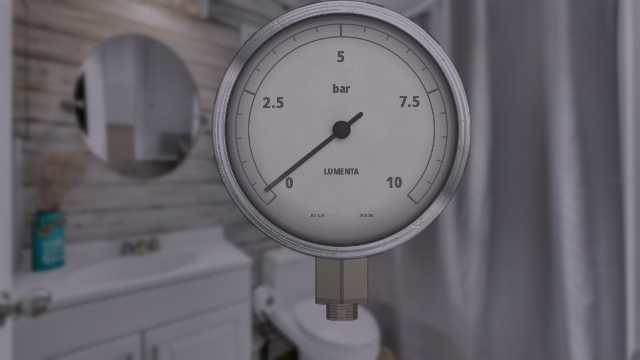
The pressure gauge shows 0.25; bar
